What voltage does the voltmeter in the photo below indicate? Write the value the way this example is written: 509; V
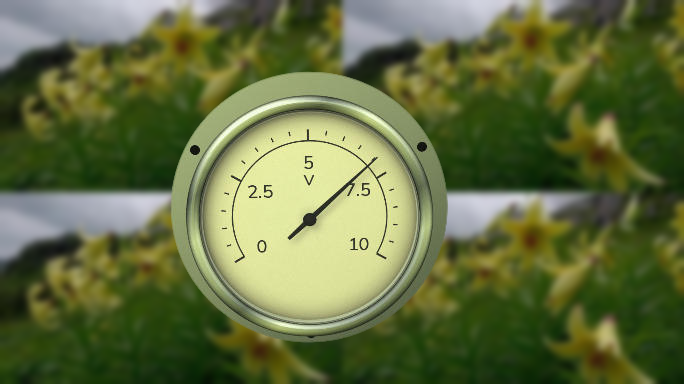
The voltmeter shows 7; V
